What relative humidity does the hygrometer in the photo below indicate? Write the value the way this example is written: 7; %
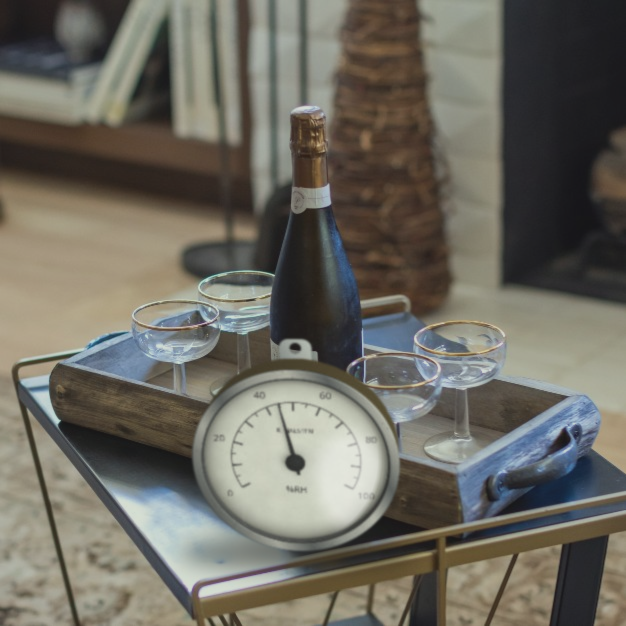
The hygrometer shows 45; %
